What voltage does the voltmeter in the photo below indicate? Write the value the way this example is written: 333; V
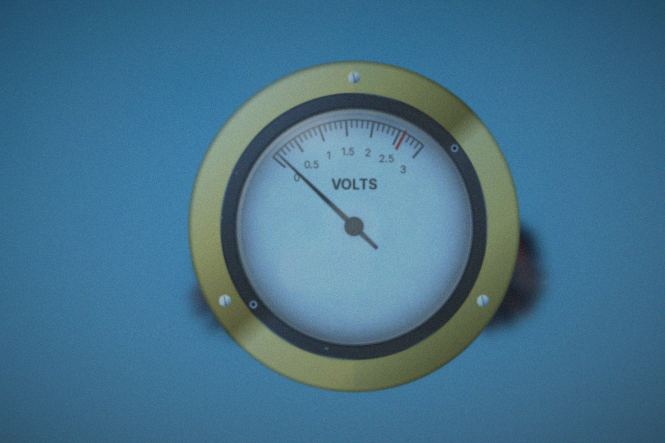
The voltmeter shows 0.1; V
